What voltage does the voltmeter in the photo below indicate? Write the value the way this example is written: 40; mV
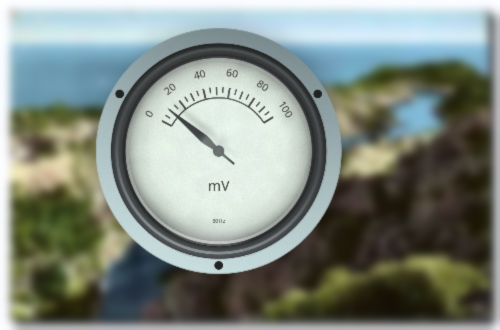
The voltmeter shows 10; mV
